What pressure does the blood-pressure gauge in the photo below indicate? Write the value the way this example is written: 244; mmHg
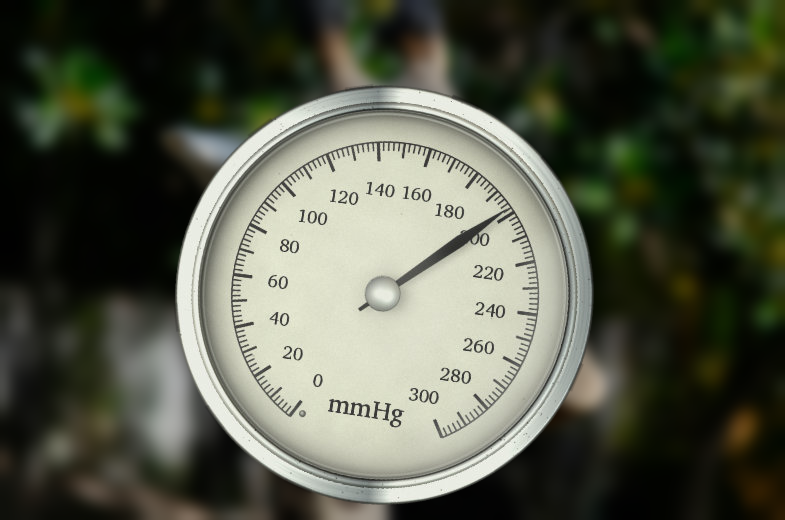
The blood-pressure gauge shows 198; mmHg
